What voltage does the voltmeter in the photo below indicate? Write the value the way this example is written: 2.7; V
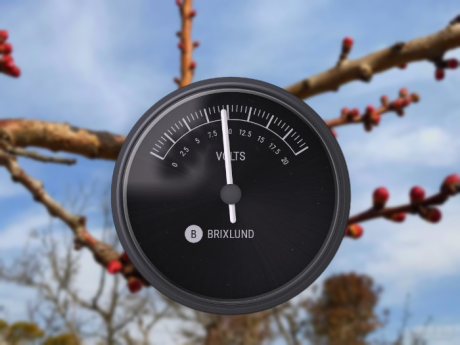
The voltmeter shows 9.5; V
